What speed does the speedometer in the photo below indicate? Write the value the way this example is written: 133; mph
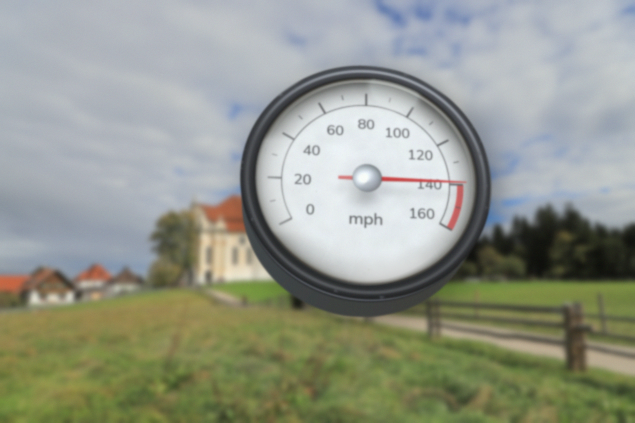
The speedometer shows 140; mph
